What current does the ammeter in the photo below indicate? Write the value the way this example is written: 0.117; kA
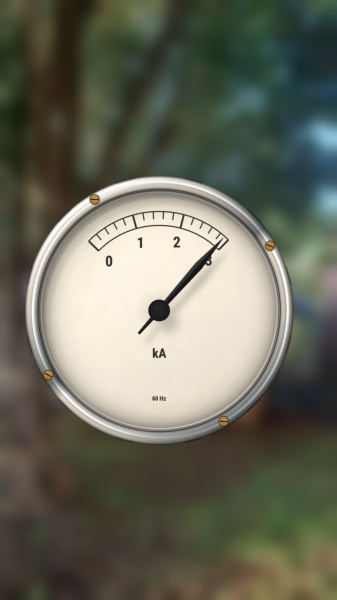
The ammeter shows 2.9; kA
